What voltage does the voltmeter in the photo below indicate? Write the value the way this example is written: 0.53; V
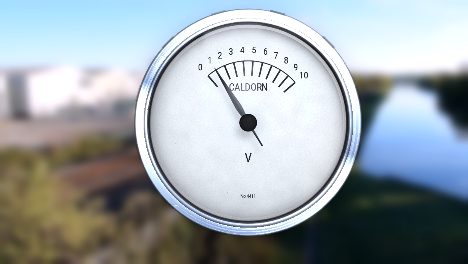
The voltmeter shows 1; V
